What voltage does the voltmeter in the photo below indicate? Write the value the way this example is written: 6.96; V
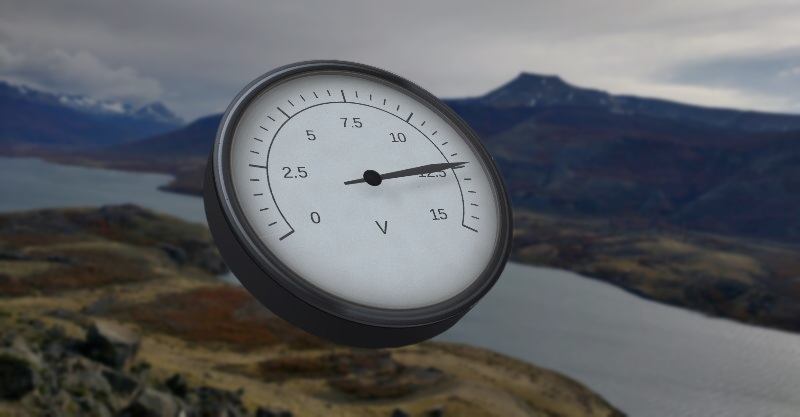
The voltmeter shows 12.5; V
